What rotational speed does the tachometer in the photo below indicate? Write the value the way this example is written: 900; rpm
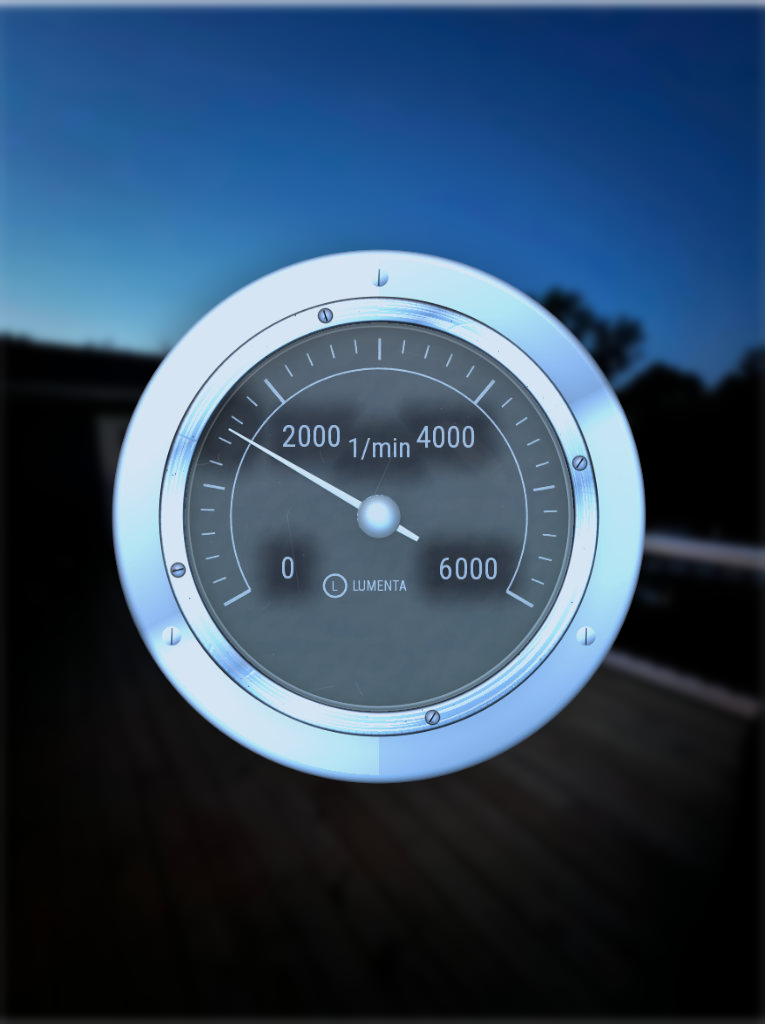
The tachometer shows 1500; rpm
